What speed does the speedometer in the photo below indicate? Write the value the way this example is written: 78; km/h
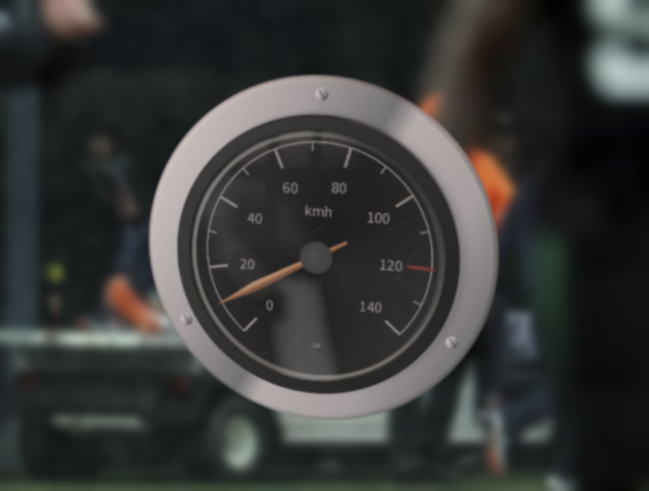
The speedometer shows 10; km/h
